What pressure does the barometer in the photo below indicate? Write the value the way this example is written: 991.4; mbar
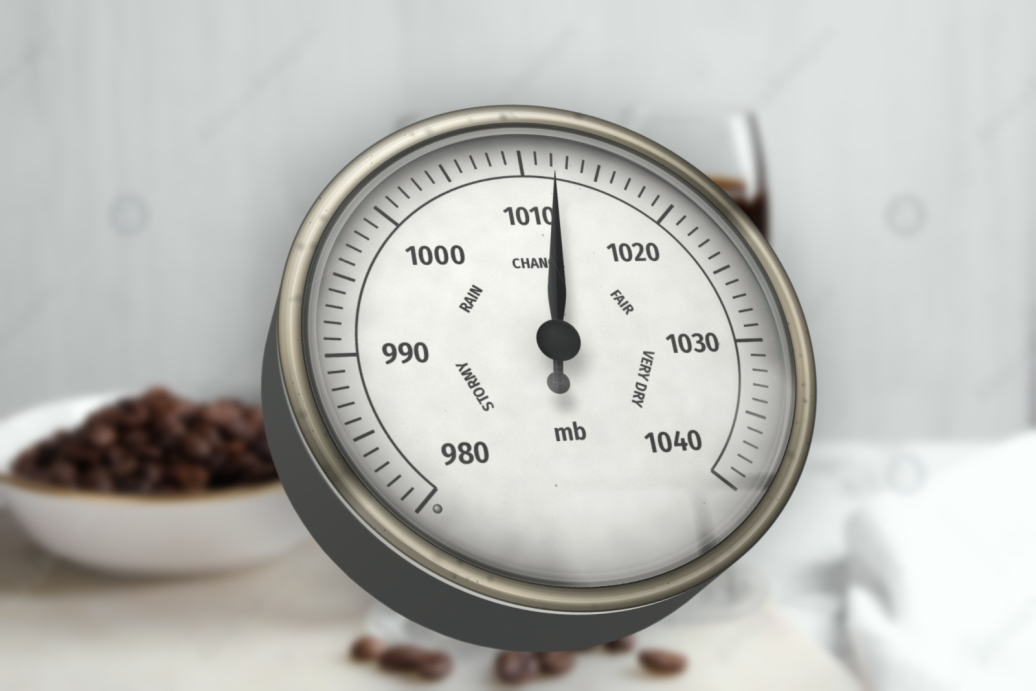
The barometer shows 1012; mbar
